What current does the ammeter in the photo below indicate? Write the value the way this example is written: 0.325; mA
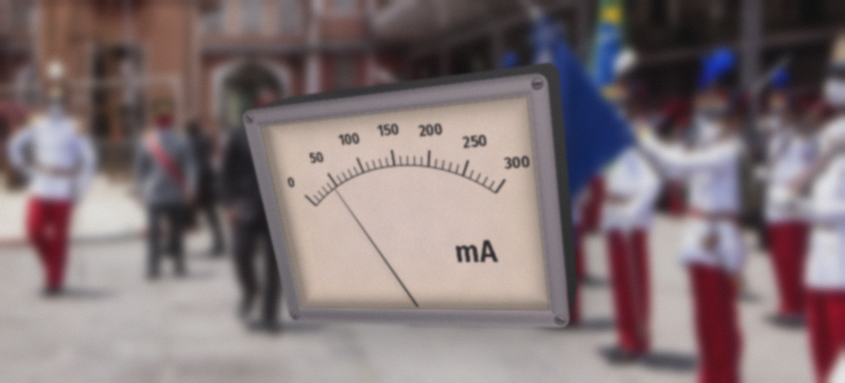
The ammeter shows 50; mA
